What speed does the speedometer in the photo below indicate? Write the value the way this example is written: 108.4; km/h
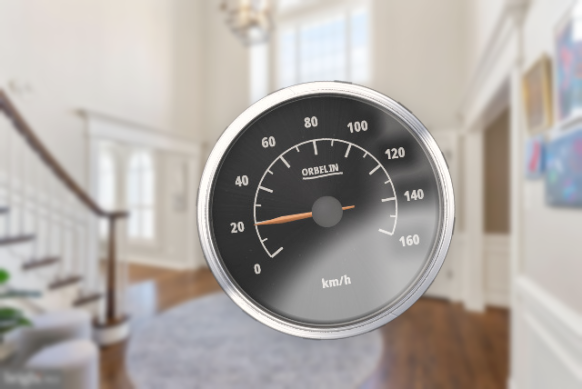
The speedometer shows 20; km/h
